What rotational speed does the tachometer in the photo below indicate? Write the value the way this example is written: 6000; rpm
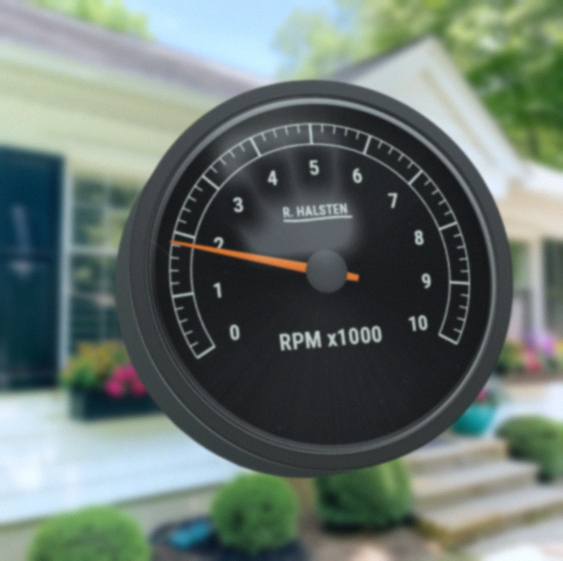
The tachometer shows 1800; rpm
